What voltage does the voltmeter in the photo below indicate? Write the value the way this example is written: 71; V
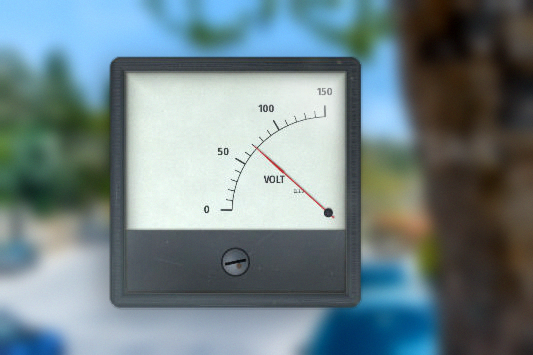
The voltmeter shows 70; V
